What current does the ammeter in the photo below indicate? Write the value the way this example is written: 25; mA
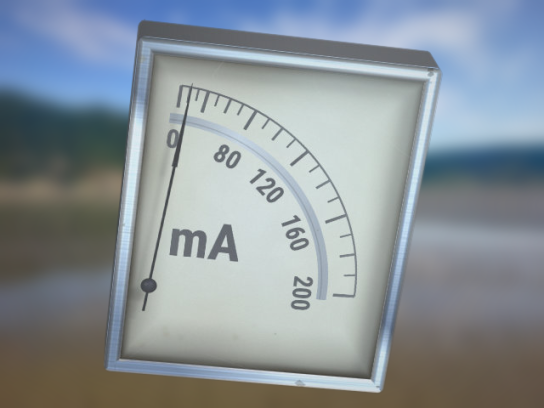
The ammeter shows 20; mA
